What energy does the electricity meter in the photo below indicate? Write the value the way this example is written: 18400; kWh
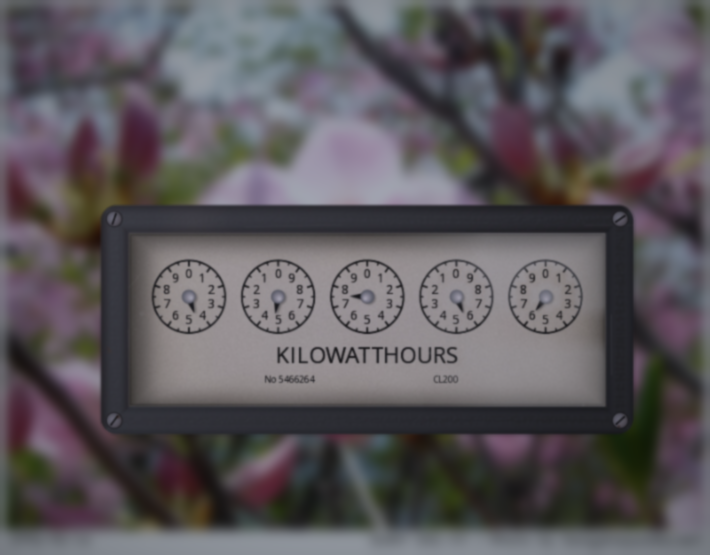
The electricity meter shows 44756; kWh
